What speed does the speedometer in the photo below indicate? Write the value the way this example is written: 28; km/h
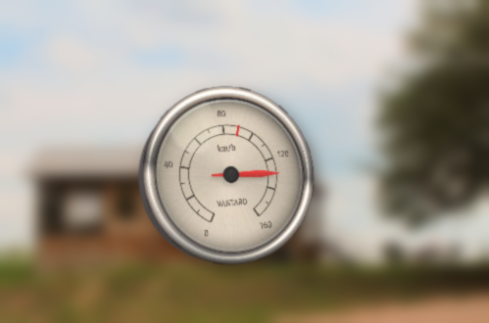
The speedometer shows 130; km/h
